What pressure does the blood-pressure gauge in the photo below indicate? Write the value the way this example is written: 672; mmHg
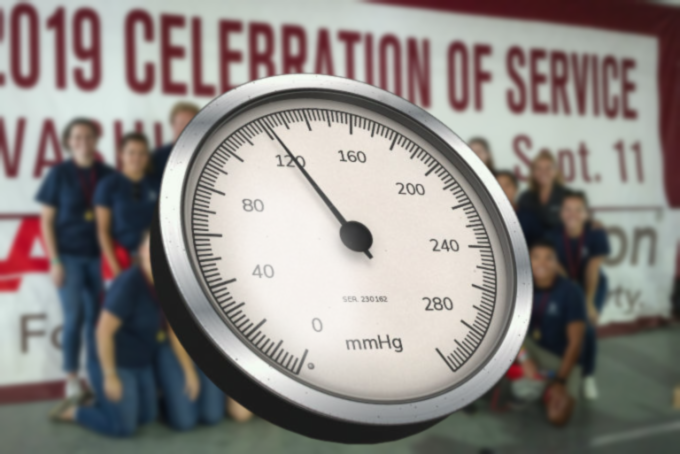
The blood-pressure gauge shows 120; mmHg
